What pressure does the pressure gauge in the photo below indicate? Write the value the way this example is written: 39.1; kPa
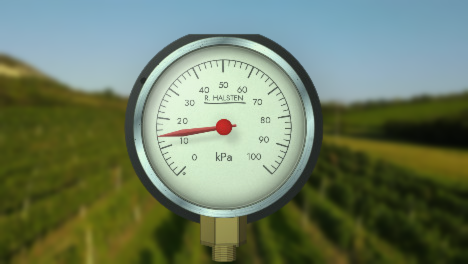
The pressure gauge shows 14; kPa
